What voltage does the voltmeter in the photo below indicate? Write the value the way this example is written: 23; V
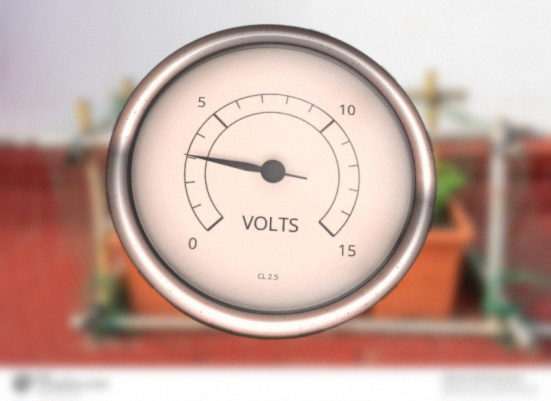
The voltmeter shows 3; V
